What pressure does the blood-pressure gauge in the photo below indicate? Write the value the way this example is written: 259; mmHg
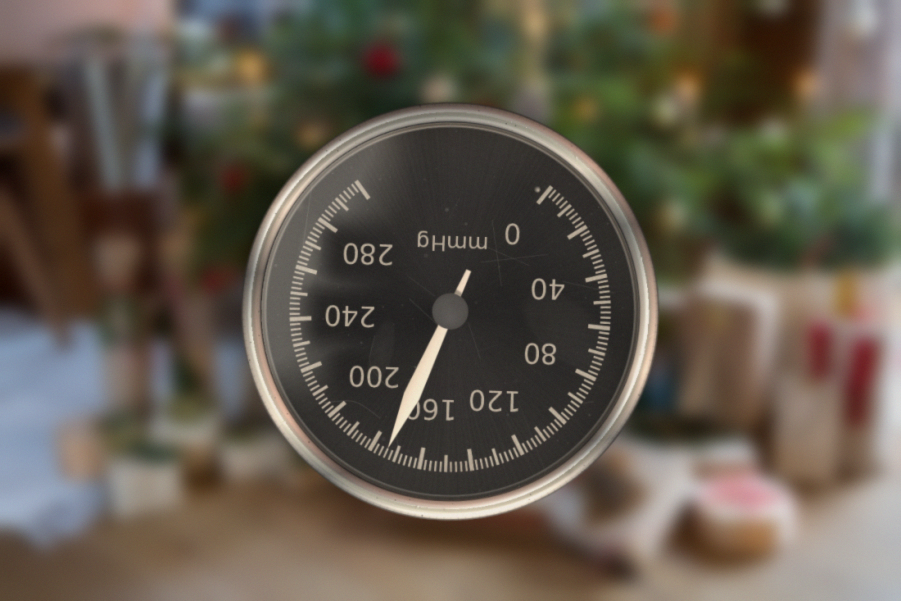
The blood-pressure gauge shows 174; mmHg
